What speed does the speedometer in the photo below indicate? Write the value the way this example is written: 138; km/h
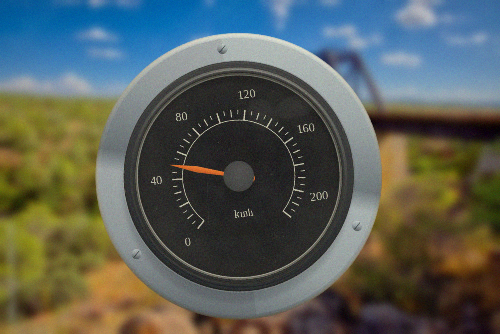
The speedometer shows 50; km/h
